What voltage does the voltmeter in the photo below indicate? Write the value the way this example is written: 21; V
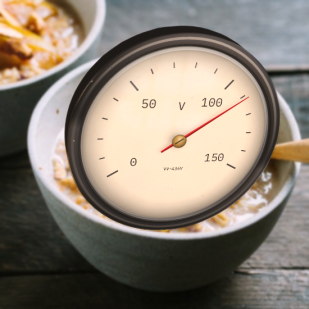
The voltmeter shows 110; V
